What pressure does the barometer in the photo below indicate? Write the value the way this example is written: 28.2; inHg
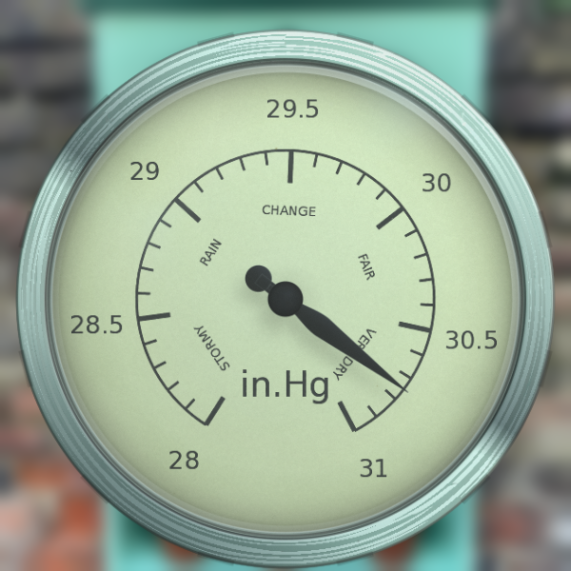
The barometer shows 30.75; inHg
